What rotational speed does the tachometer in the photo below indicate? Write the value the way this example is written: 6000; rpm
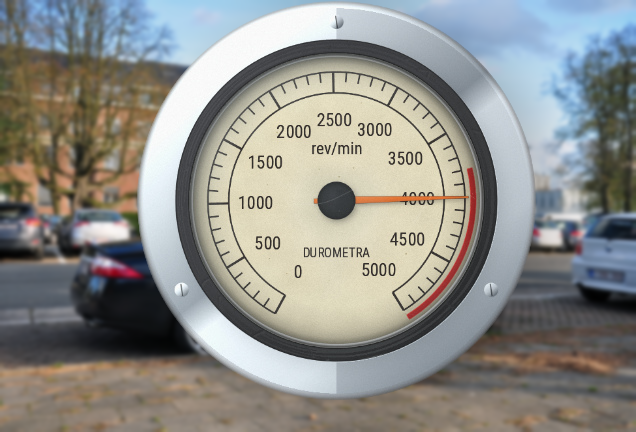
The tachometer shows 4000; rpm
